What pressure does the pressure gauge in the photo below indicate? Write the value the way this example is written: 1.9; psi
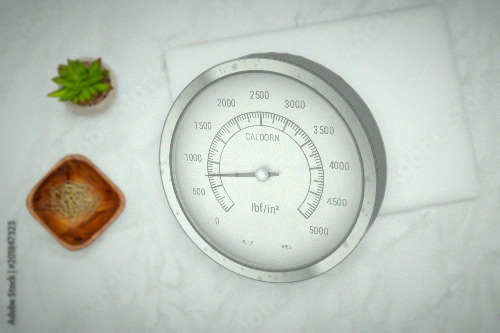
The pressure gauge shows 750; psi
